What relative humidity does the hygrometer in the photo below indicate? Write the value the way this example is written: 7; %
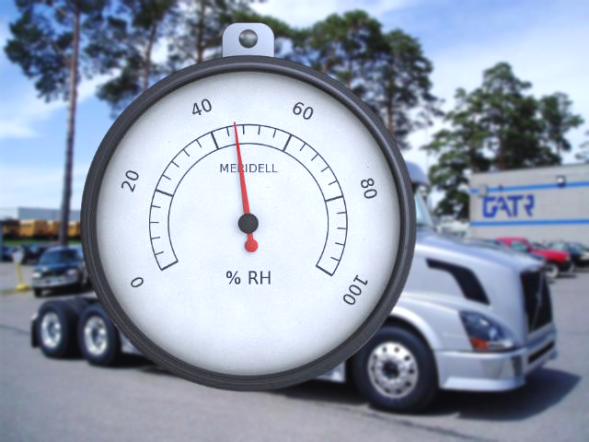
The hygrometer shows 46; %
